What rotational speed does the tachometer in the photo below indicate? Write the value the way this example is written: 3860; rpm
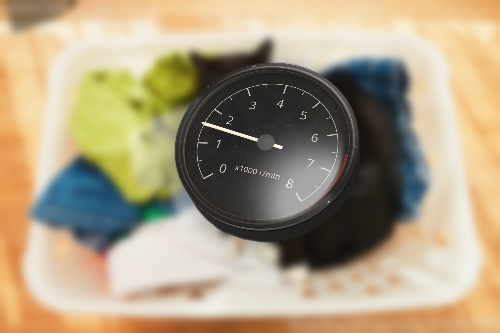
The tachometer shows 1500; rpm
